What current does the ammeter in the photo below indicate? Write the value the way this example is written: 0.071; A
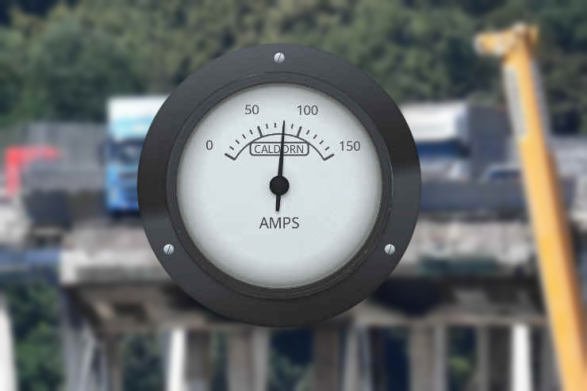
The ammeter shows 80; A
